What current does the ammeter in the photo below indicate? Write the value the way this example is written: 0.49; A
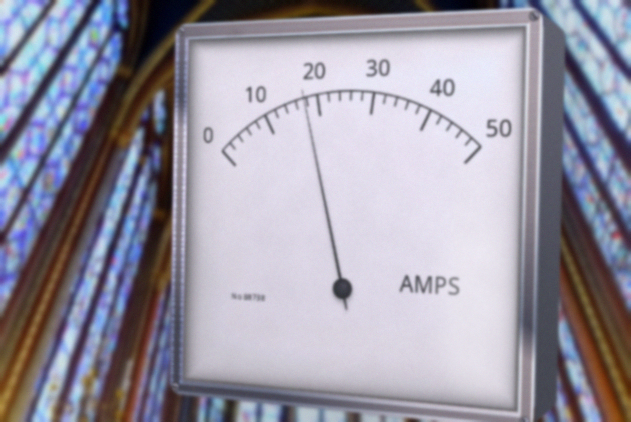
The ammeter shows 18; A
